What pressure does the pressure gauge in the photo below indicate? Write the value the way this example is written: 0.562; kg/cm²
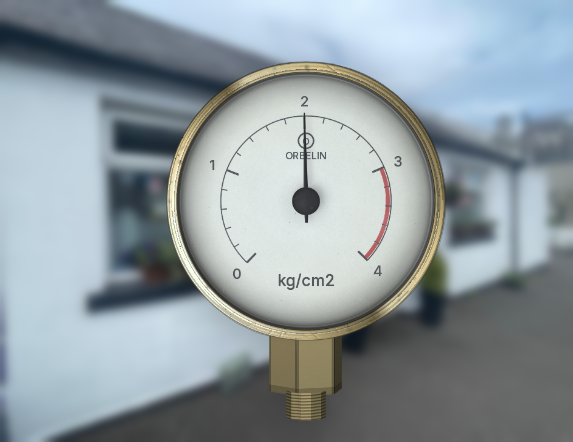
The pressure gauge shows 2; kg/cm²
